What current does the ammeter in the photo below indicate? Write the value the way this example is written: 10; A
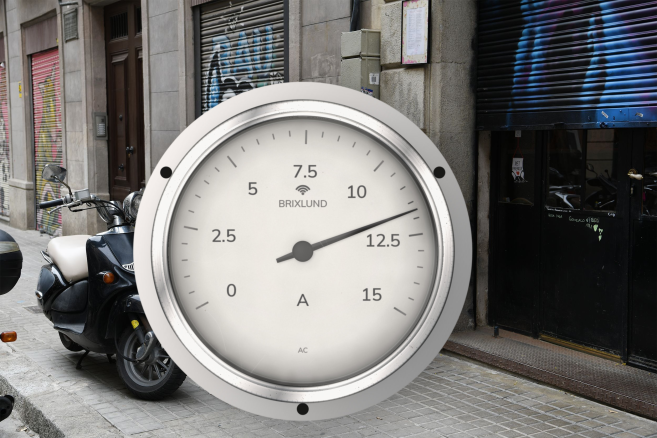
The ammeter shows 11.75; A
